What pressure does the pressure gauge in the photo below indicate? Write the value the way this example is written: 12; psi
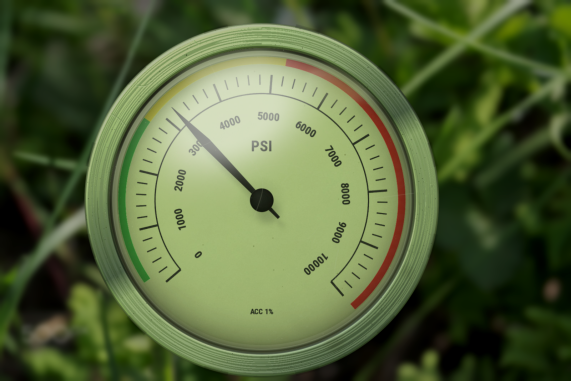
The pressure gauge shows 3200; psi
